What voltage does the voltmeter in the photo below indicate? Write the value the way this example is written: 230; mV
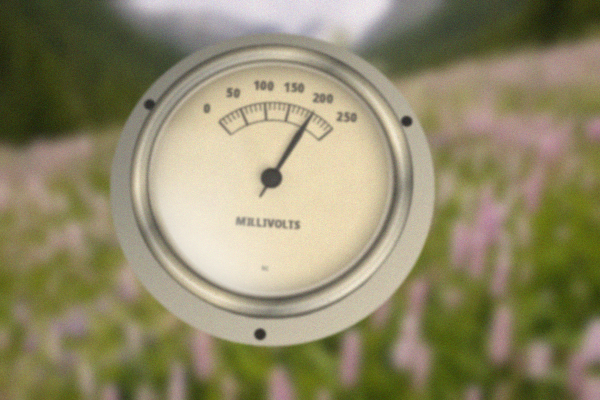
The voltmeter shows 200; mV
